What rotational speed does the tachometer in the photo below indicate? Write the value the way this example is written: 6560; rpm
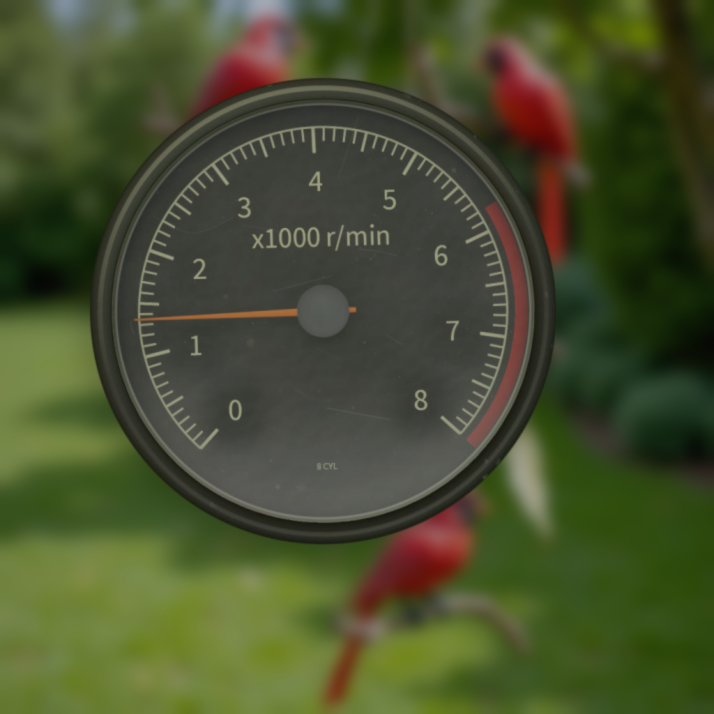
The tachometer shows 1350; rpm
